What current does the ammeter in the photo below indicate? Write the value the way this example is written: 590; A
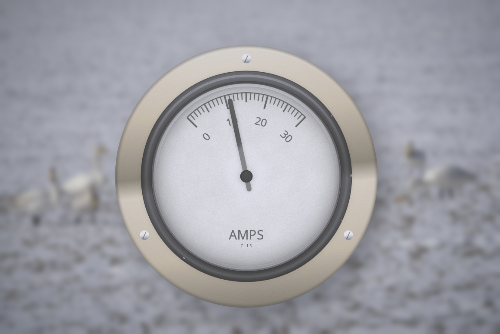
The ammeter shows 11; A
